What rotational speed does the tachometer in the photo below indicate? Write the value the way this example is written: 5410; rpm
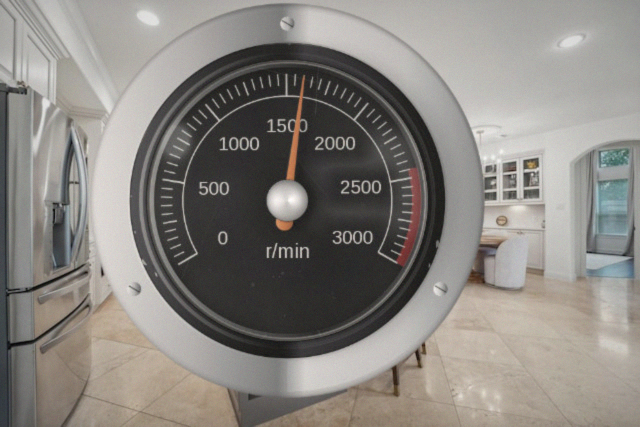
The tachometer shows 1600; rpm
